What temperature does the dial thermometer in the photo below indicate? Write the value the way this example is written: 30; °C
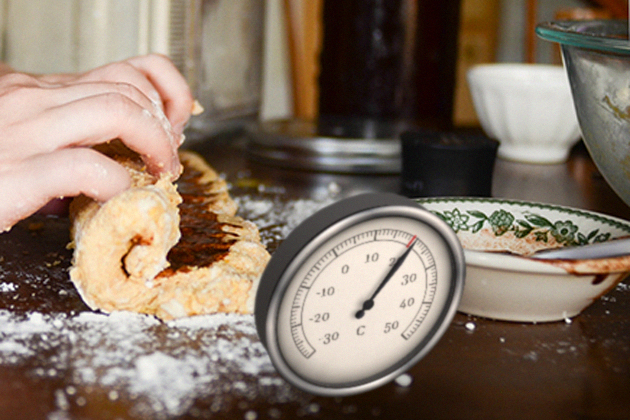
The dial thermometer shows 20; °C
